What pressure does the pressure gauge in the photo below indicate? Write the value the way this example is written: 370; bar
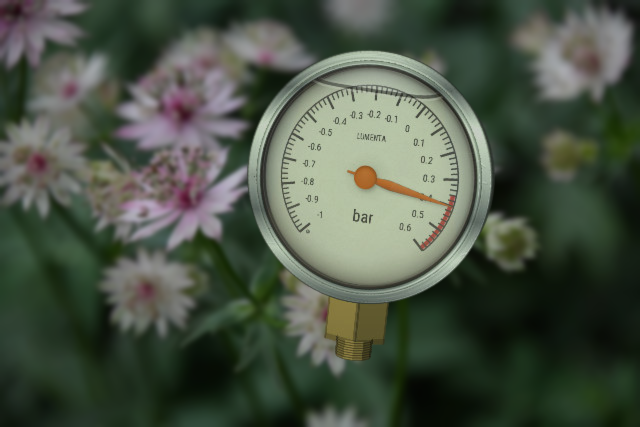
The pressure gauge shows 0.4; bar
